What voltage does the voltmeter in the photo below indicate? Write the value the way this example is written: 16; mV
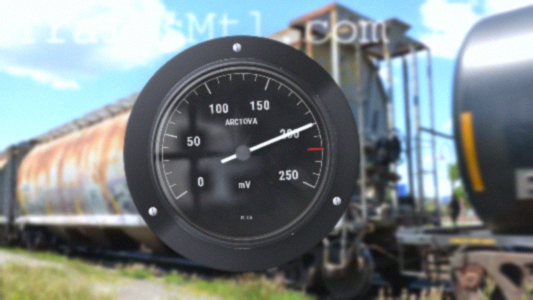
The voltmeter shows 200; mV
